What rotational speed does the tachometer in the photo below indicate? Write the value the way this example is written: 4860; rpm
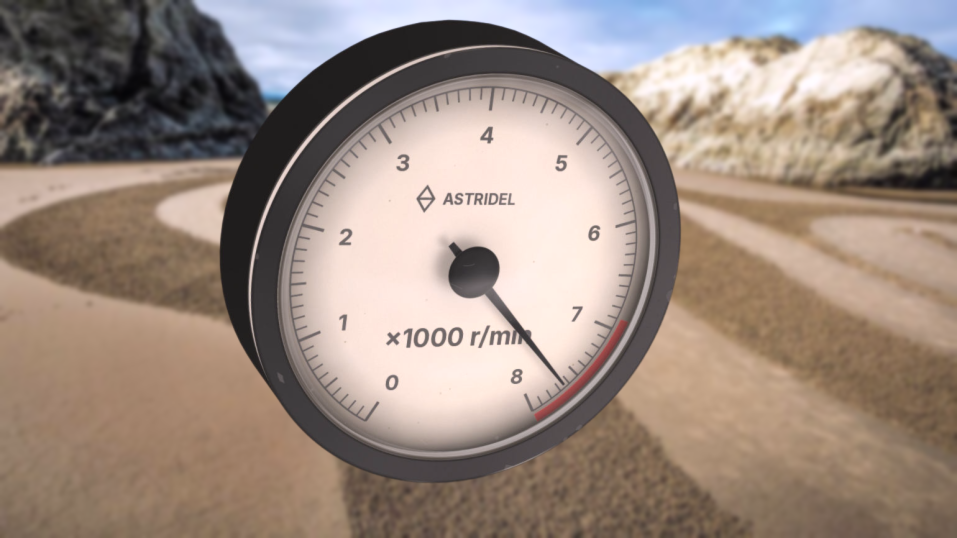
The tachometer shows 7650; rpm
